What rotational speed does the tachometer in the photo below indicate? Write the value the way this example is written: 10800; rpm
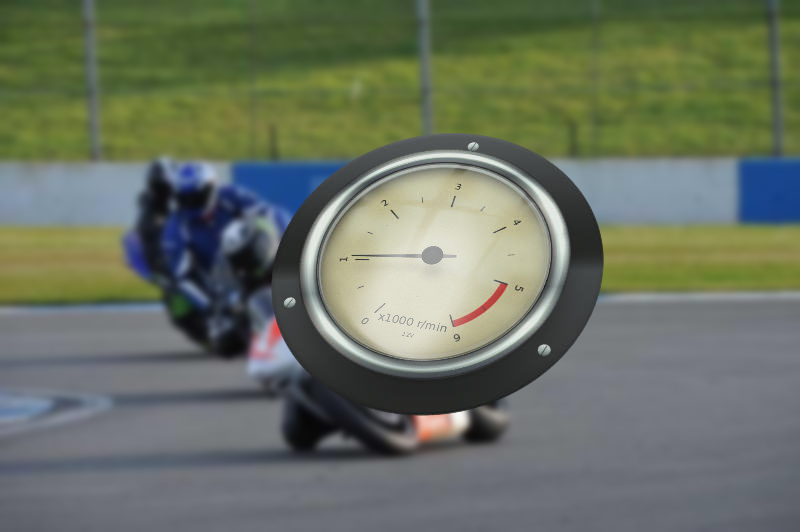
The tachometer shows 1000; rpm
